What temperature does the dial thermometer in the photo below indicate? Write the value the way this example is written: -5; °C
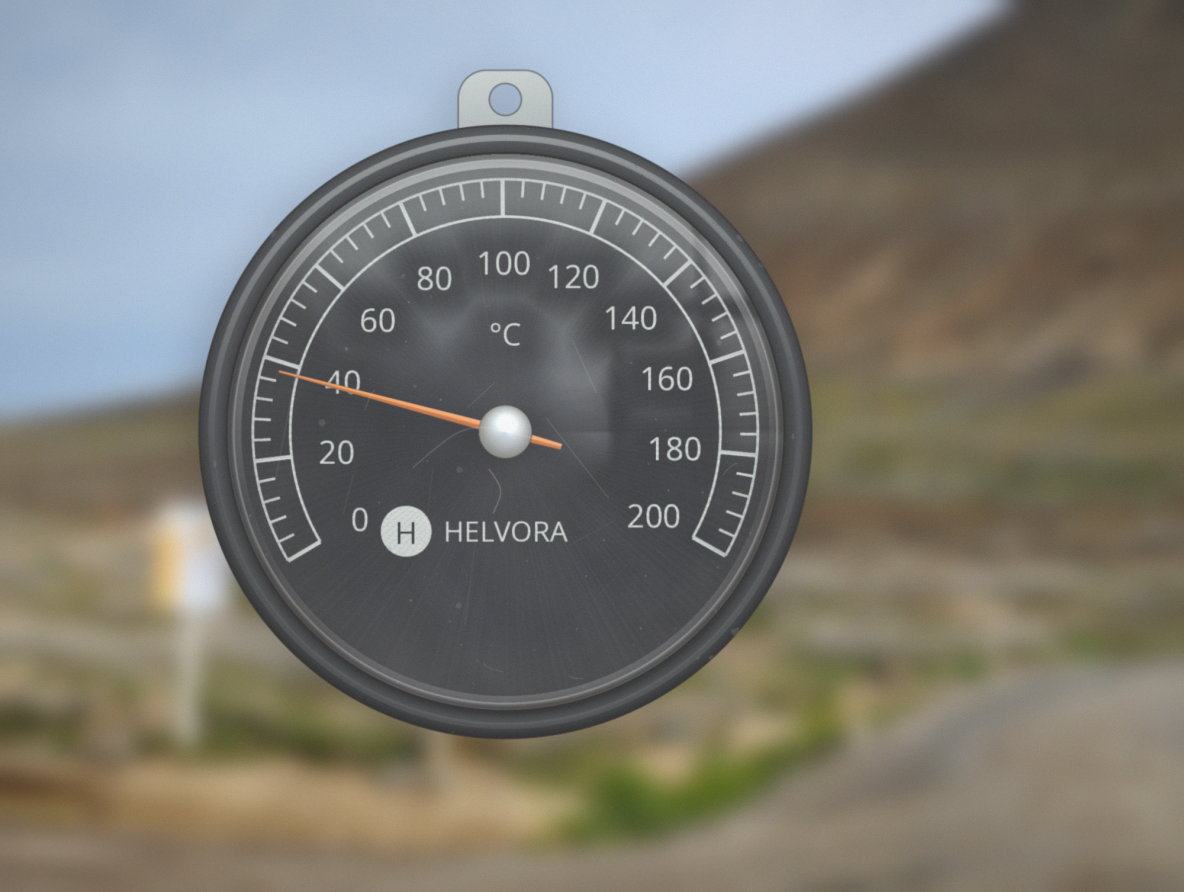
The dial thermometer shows 38; °C
